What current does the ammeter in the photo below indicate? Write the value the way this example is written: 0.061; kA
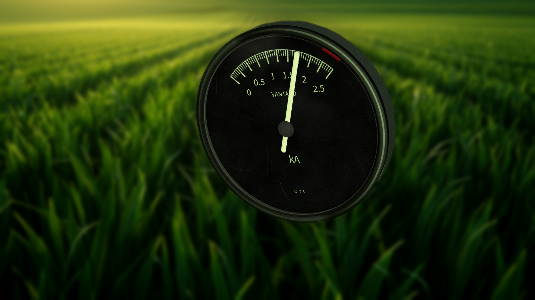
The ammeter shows 1.75; kA
